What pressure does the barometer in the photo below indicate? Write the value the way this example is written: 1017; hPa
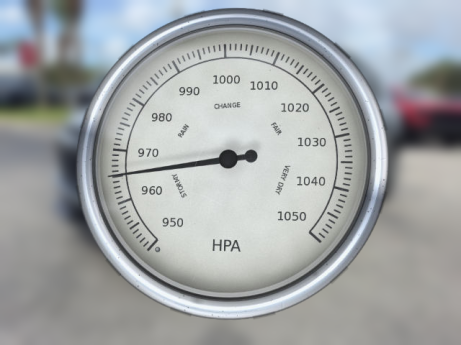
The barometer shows 965; hPa
